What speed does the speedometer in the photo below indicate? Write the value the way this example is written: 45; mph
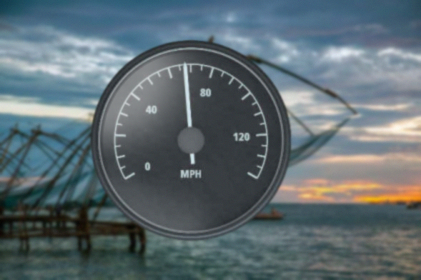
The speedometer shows 67.5; mph
